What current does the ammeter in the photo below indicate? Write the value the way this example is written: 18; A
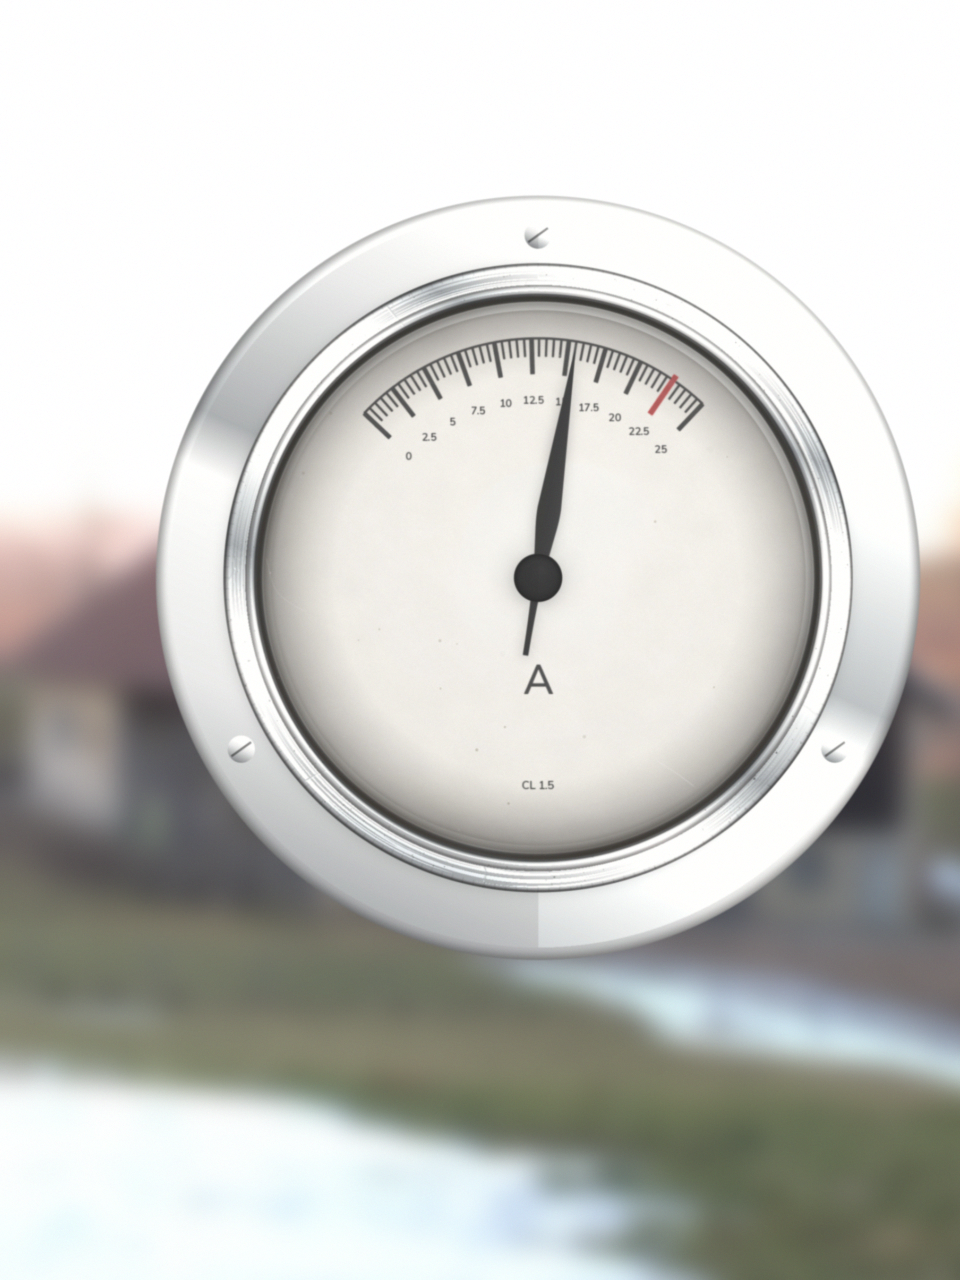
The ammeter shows 15.5; A
